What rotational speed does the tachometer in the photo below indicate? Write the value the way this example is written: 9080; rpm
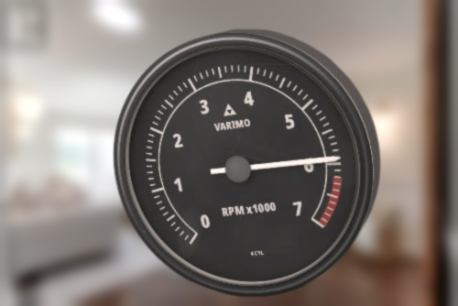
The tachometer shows 5900; rpm
